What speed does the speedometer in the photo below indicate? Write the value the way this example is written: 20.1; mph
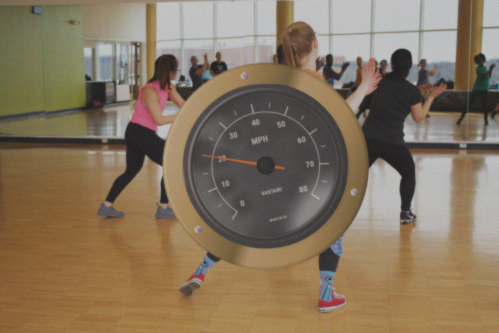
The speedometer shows 20; mph
